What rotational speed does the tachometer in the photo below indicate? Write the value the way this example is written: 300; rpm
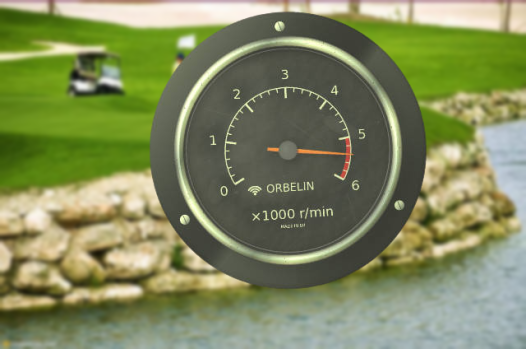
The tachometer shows 5400; rpm
